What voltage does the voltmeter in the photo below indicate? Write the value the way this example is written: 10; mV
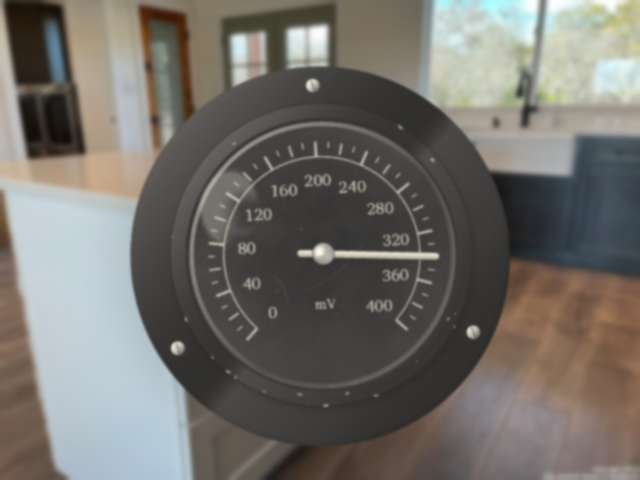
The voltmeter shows 340; mV
